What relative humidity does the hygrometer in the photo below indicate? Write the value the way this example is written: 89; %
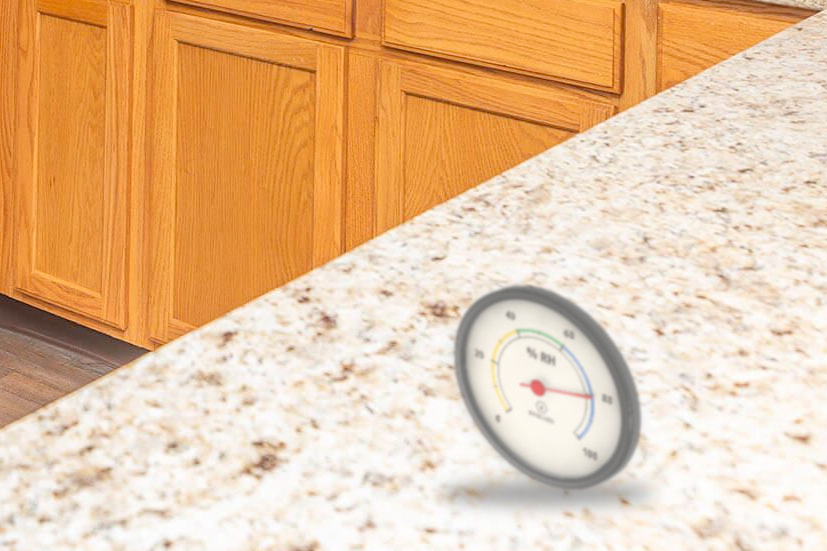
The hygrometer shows 80; %
